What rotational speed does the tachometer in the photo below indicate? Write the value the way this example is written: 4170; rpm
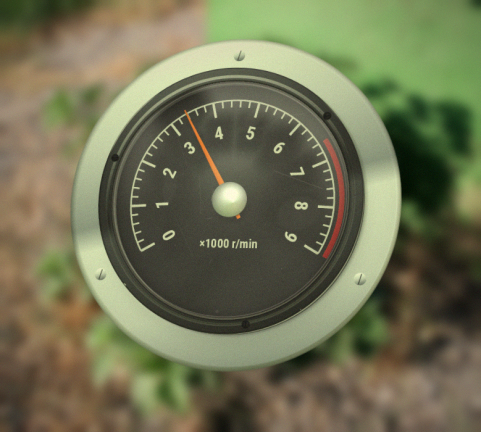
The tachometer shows 3400; rpm
